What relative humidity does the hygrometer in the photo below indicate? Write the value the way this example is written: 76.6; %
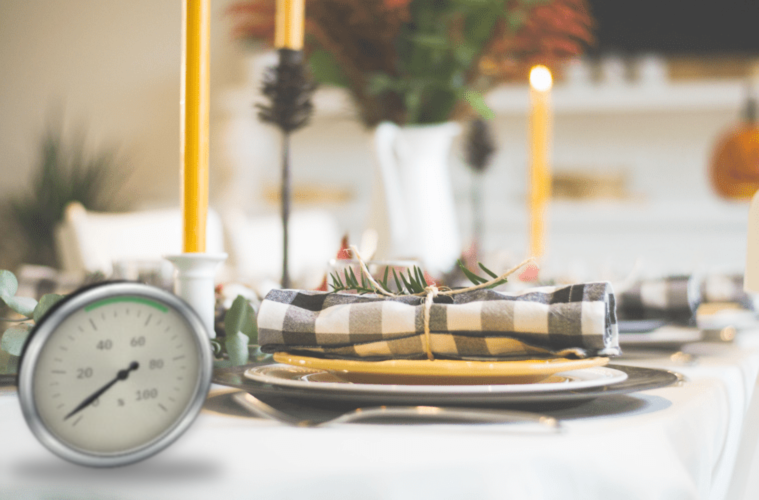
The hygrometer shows 4; %
